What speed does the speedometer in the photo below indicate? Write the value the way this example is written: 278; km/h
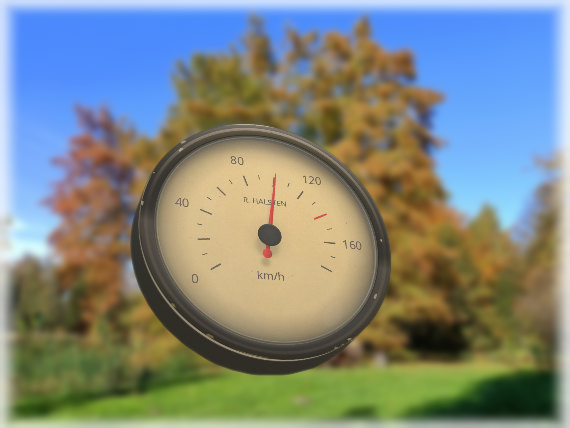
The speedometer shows 100; km/h
